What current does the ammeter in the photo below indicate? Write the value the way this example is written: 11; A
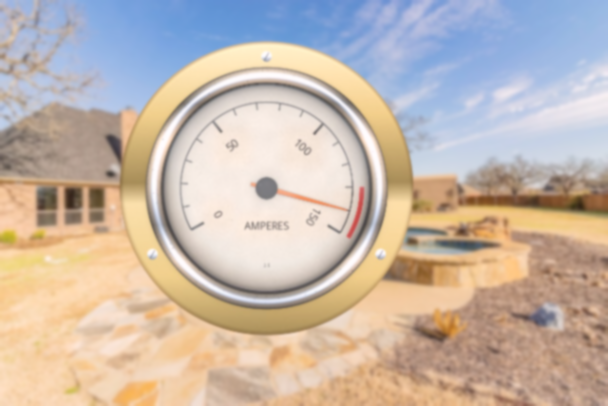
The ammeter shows 140; A
